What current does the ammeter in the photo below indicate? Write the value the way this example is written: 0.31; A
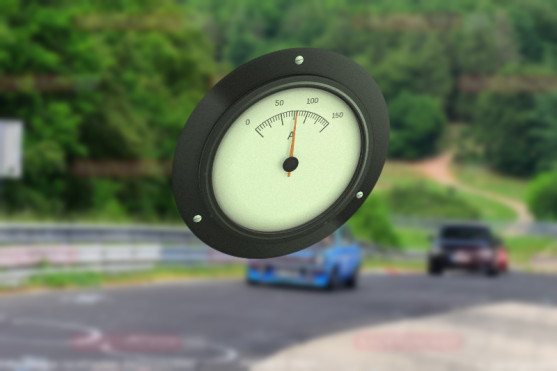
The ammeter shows 75; A
